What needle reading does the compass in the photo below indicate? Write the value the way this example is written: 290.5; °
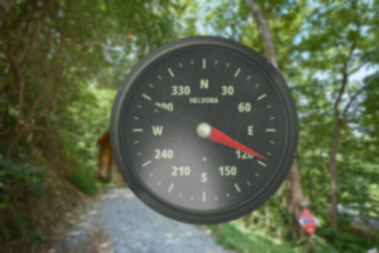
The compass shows 115; °
